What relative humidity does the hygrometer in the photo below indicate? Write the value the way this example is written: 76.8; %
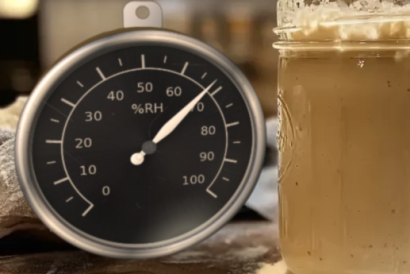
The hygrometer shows 67.5; %
